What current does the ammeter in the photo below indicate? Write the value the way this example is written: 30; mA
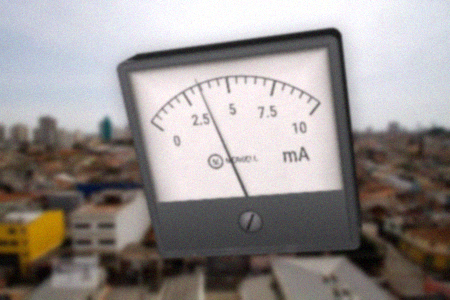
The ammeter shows 3.5; mA
